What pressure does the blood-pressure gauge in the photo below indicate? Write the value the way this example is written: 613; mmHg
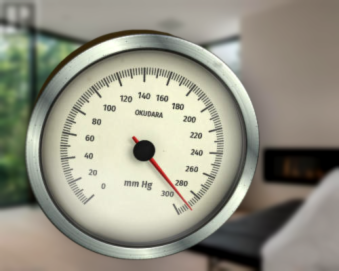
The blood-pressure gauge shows 290; mmHg
